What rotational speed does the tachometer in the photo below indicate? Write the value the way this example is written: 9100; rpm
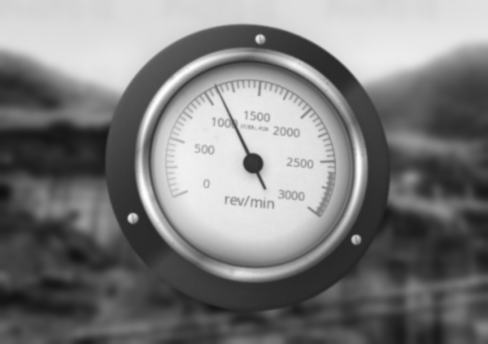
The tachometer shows 1100; rpm
